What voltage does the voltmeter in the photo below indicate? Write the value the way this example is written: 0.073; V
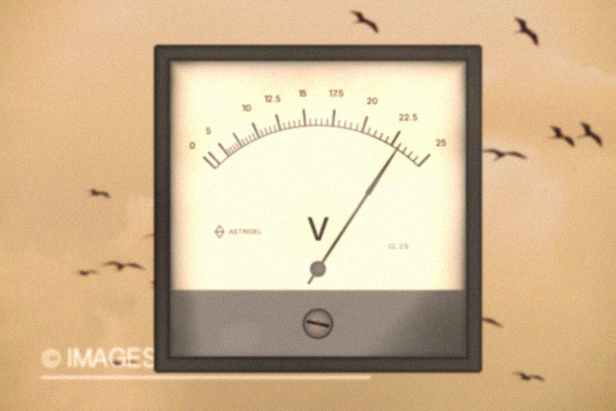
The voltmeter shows 23; V
